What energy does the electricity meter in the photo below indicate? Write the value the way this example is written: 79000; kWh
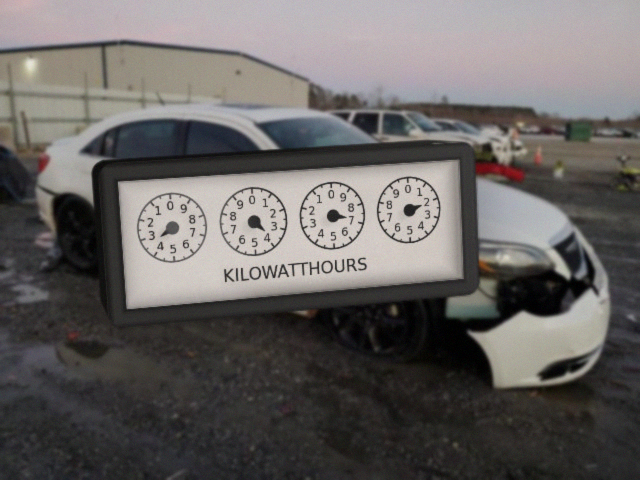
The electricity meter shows 3372; kWh
